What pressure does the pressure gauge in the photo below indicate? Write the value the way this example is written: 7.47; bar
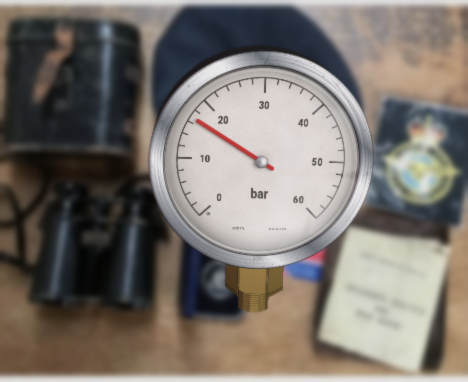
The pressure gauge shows 17; bar
